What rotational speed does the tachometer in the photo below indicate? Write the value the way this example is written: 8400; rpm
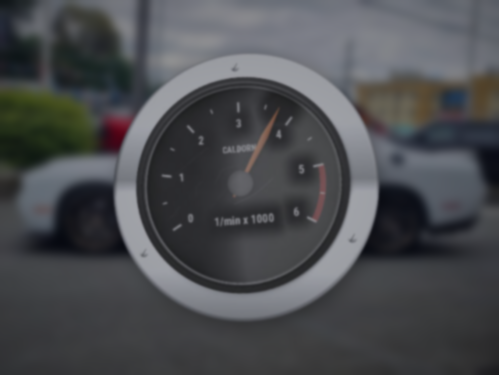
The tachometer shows 3750; rpm
